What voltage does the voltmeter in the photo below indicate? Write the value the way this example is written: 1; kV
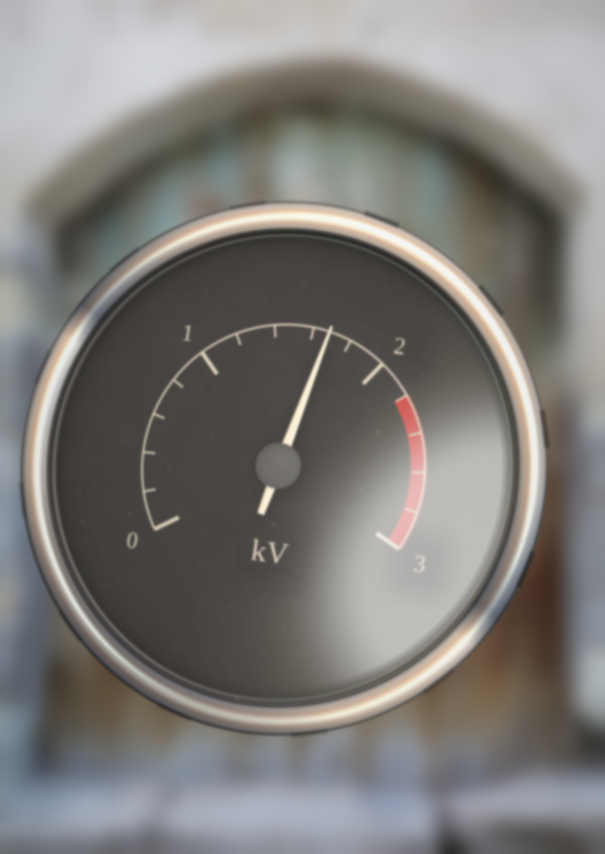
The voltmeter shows 1.7; kV
